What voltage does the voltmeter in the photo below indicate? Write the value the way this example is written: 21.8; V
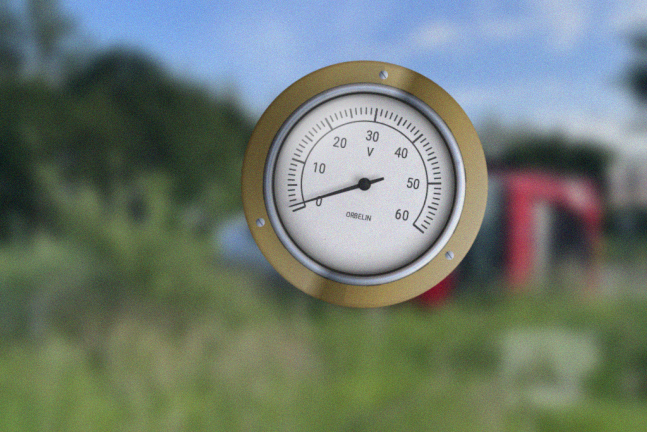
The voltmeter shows 1; V
